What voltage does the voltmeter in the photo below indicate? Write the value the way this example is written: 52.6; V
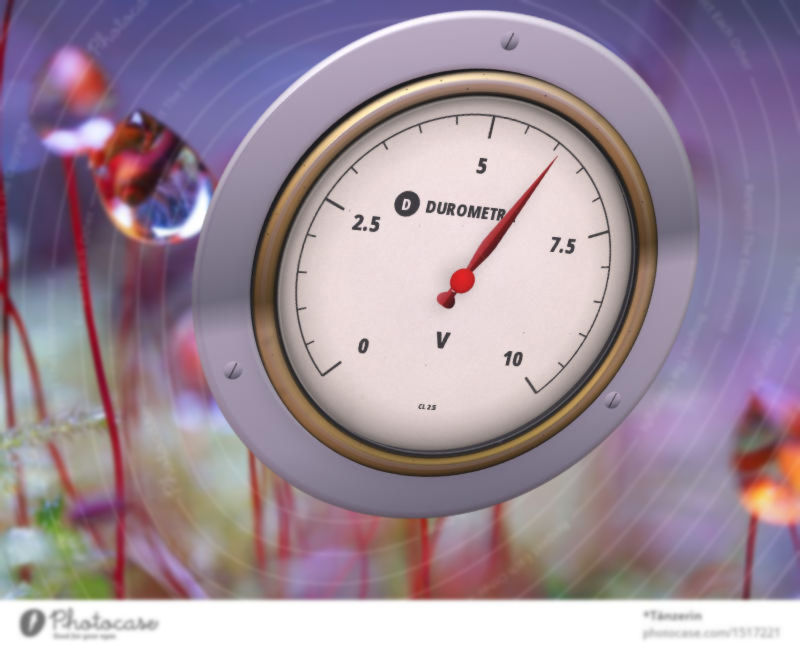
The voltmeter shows 6; V
